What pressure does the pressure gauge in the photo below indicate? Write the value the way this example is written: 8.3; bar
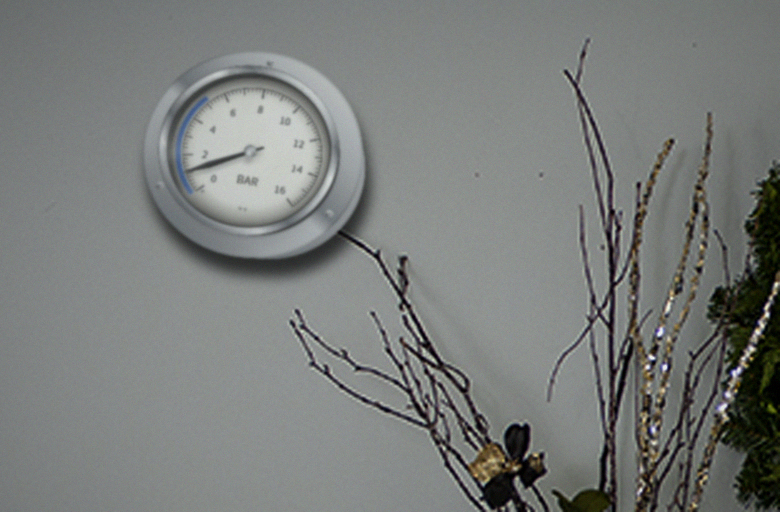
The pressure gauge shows 1; bar
